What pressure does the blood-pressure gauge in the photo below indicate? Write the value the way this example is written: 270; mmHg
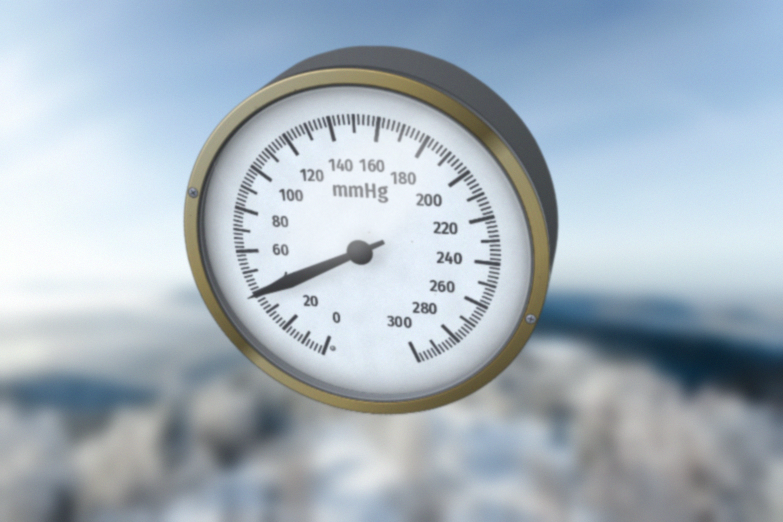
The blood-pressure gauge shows 40; mmHg
